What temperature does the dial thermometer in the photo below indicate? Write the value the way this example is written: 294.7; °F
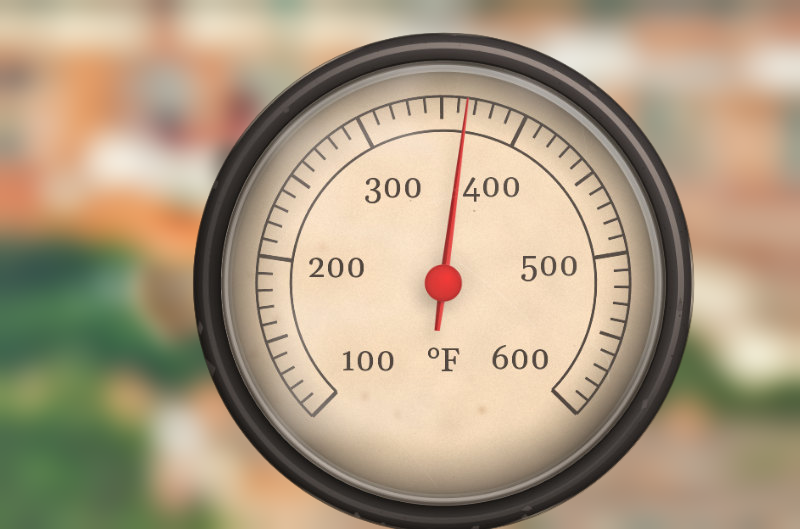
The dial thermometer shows 365; °F
